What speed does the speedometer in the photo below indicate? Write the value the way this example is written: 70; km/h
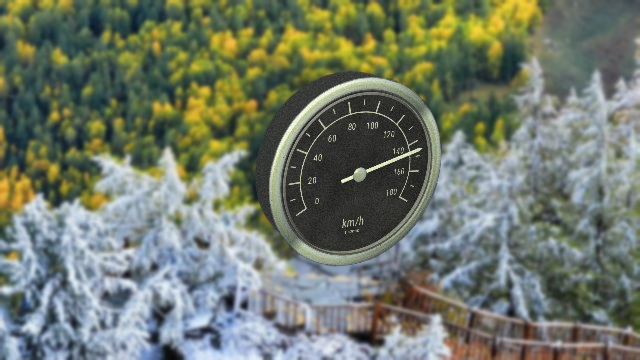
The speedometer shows 145; km/h
